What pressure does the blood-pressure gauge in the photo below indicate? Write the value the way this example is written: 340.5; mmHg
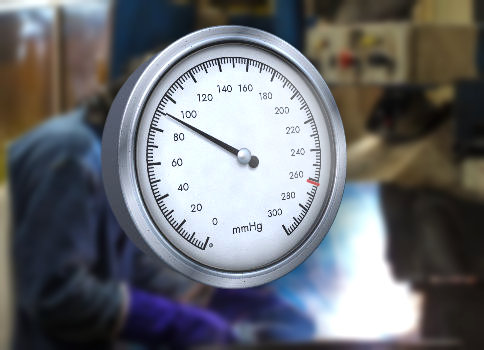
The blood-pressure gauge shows 90; mmHg
